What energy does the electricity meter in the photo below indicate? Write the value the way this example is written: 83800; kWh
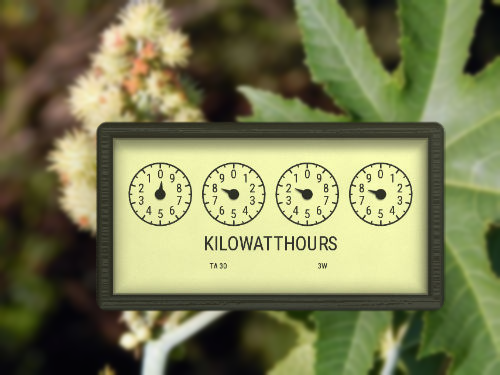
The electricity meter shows 9818; kWh
